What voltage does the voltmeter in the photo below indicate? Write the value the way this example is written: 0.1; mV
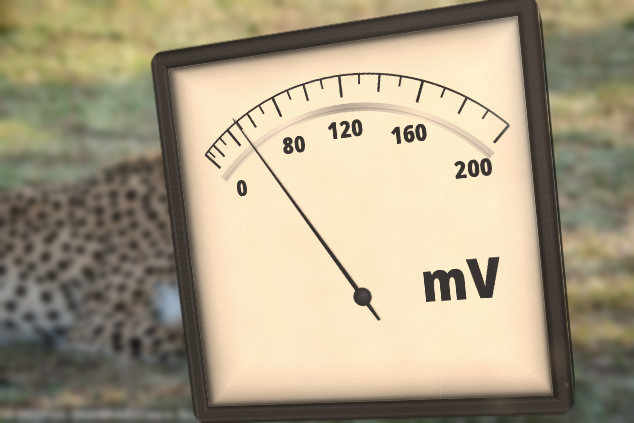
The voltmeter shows 50; mV
